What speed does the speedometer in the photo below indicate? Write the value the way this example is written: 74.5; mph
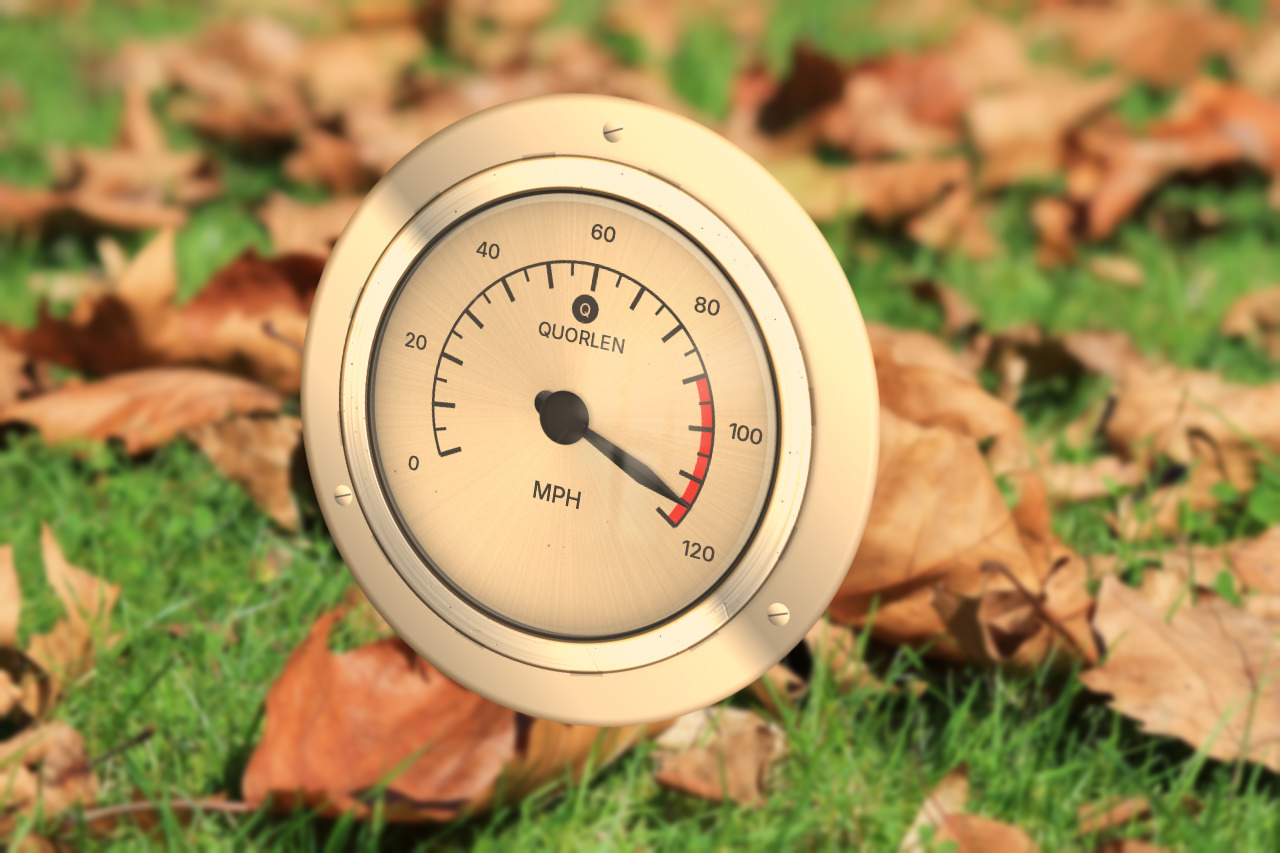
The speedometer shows 115; mph
